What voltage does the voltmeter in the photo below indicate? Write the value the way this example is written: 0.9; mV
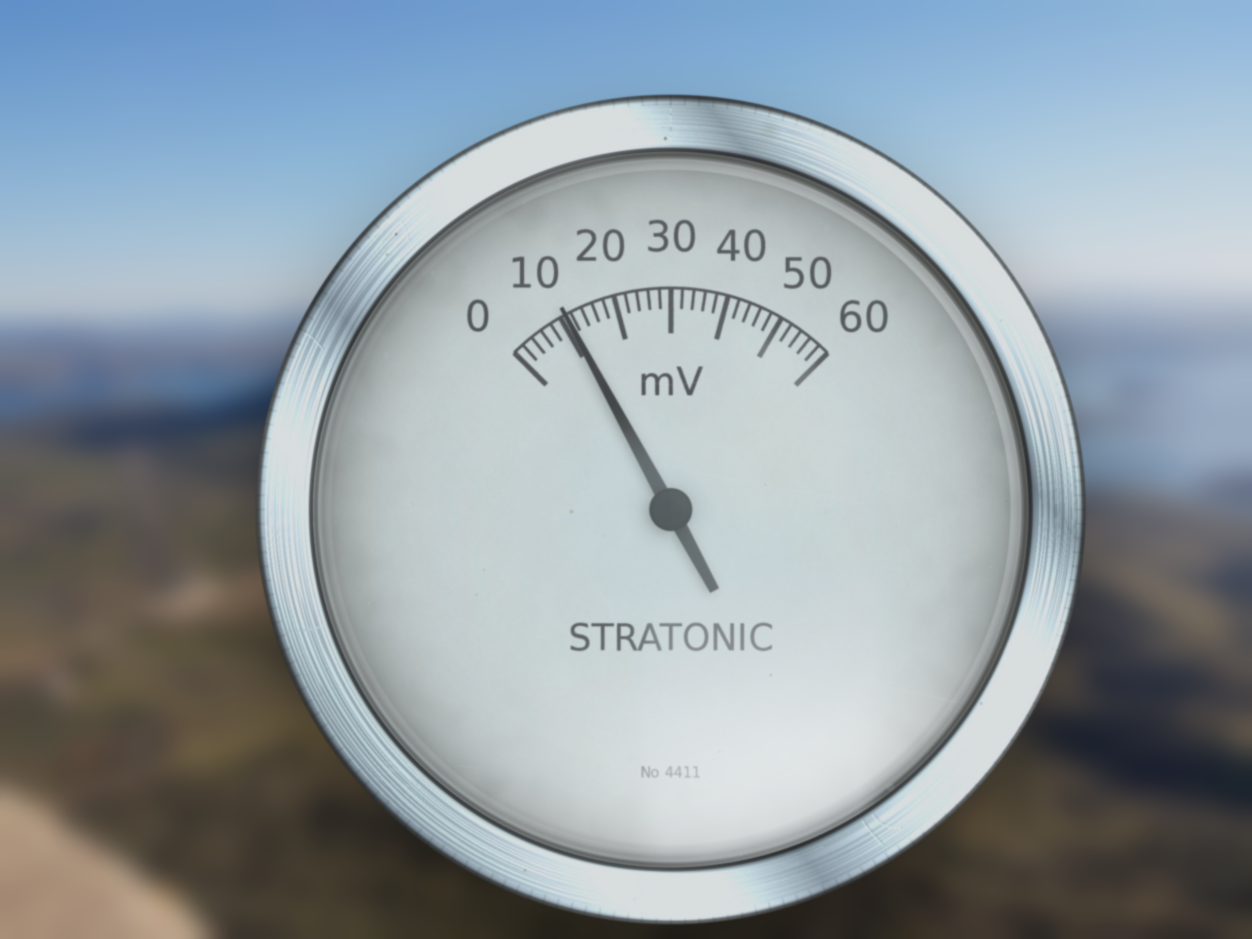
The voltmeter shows 11; mV
